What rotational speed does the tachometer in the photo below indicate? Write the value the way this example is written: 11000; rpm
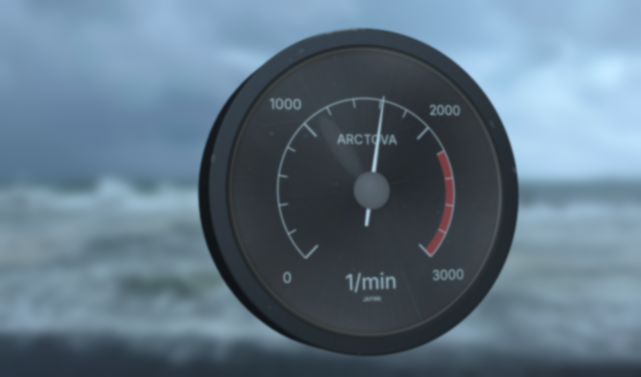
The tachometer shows 1600; rpm
